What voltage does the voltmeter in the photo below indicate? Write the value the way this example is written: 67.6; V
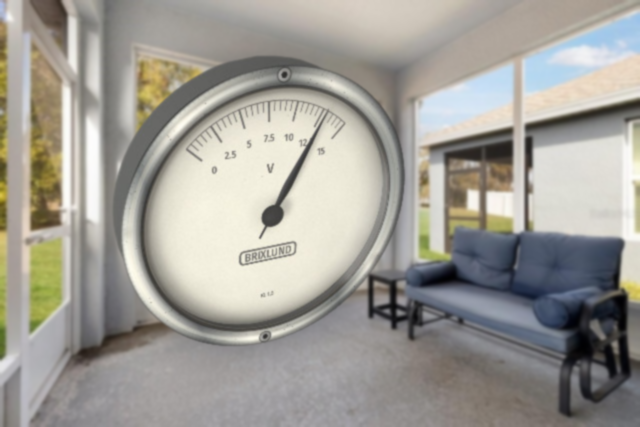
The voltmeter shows 12.5; V
